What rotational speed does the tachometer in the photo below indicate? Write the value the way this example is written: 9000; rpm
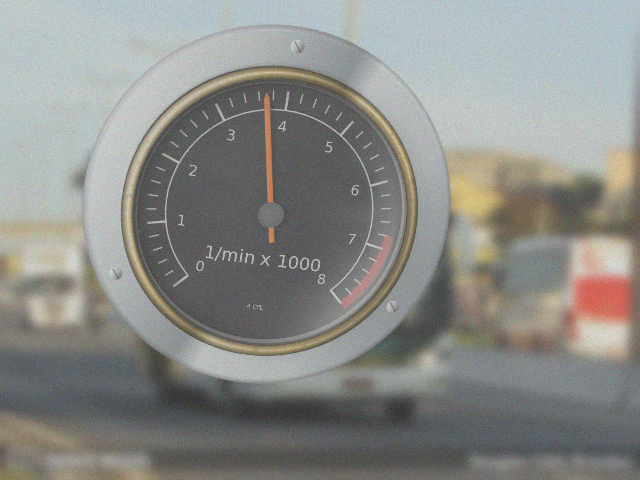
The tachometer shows 3700; rpm
